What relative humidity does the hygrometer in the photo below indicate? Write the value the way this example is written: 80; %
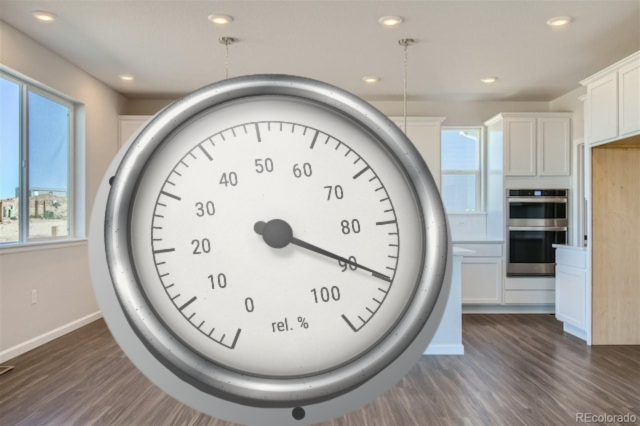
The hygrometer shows 90; %
